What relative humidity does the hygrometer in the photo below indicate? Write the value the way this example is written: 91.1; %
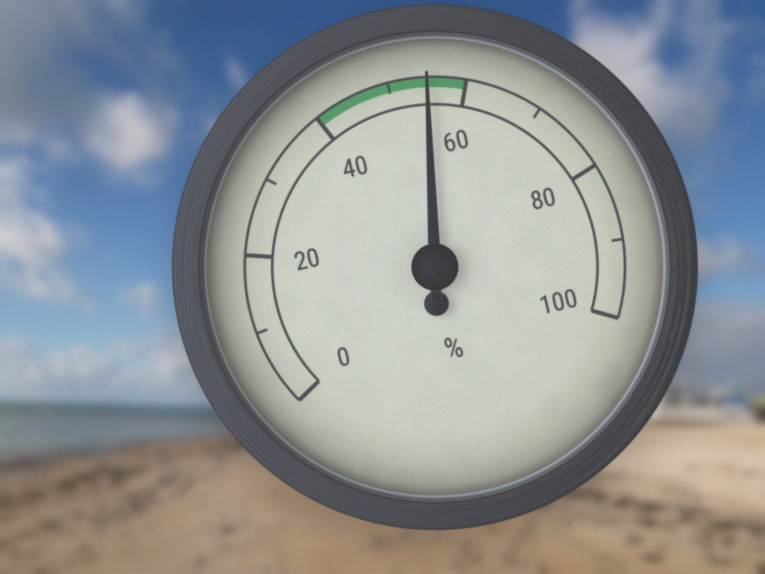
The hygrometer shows 55; %
